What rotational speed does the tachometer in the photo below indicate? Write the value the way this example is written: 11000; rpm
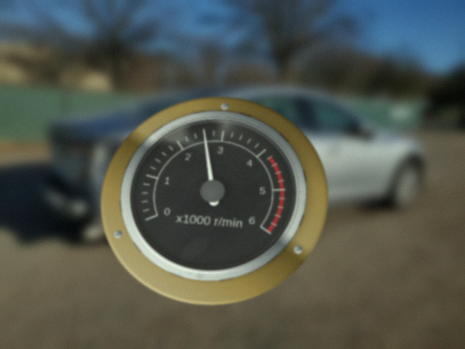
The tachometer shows 2600; rpm
